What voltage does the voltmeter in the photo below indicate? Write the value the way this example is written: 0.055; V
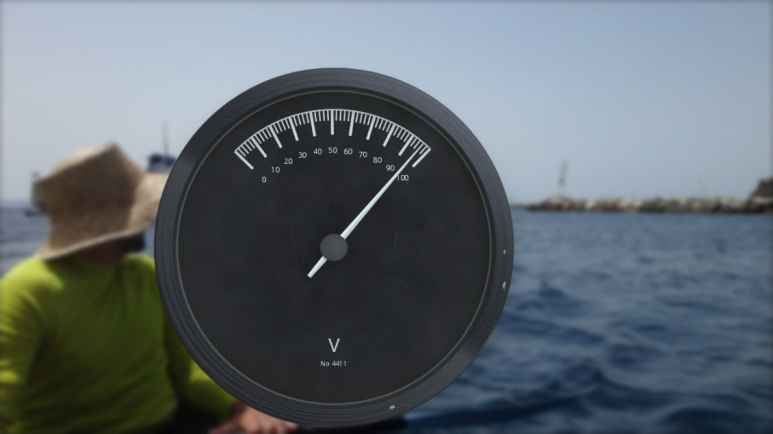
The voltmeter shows 96; V
